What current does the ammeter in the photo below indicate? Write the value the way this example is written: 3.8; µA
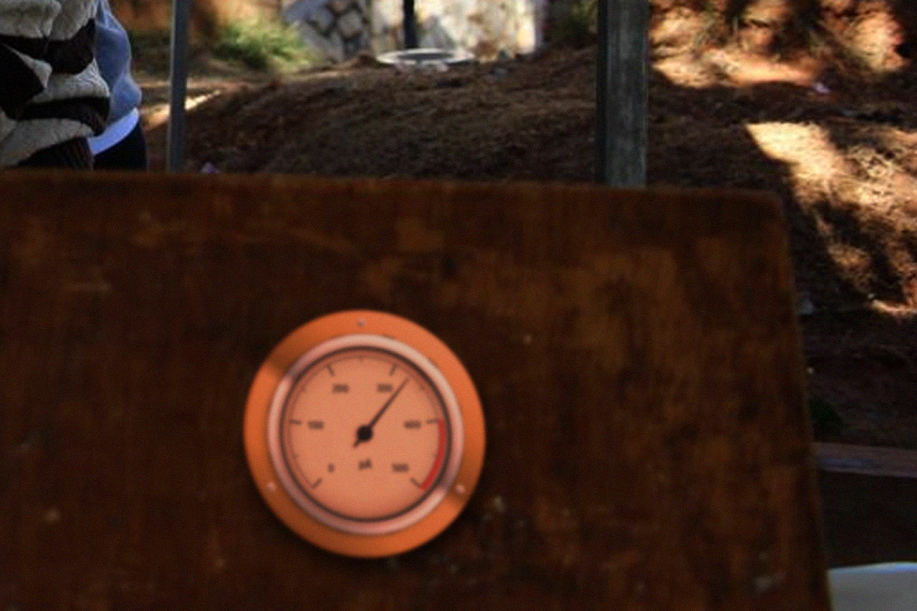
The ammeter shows 325; µA
